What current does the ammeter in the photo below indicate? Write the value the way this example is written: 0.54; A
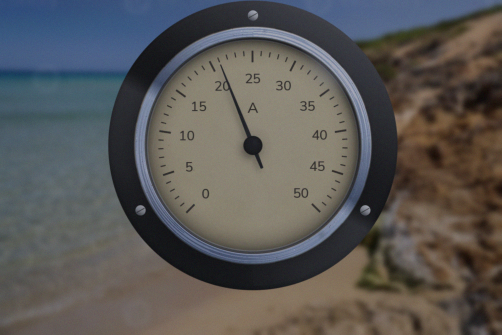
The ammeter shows 21; A
